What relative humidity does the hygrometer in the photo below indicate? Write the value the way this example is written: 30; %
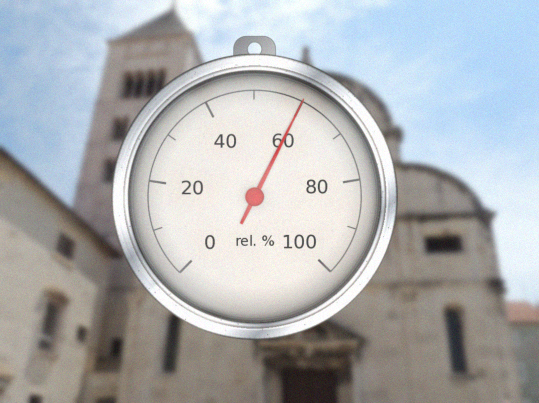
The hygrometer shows 60; %
